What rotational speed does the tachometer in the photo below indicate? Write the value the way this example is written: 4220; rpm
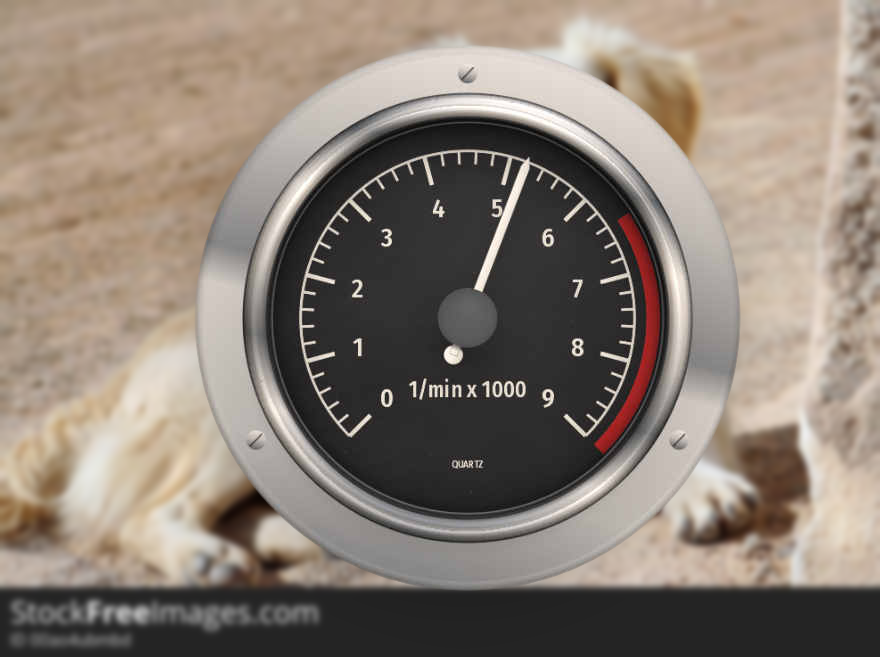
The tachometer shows 5200; rpm
